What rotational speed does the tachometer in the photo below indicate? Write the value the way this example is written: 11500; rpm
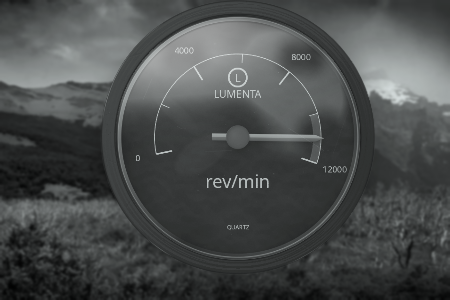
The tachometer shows 11000; rpm
